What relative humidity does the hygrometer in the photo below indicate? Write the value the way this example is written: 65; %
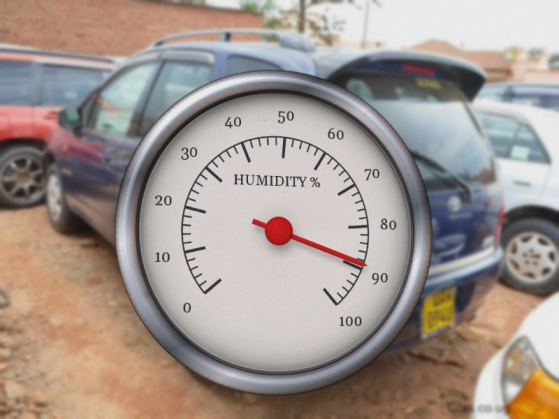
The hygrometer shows 89; %
